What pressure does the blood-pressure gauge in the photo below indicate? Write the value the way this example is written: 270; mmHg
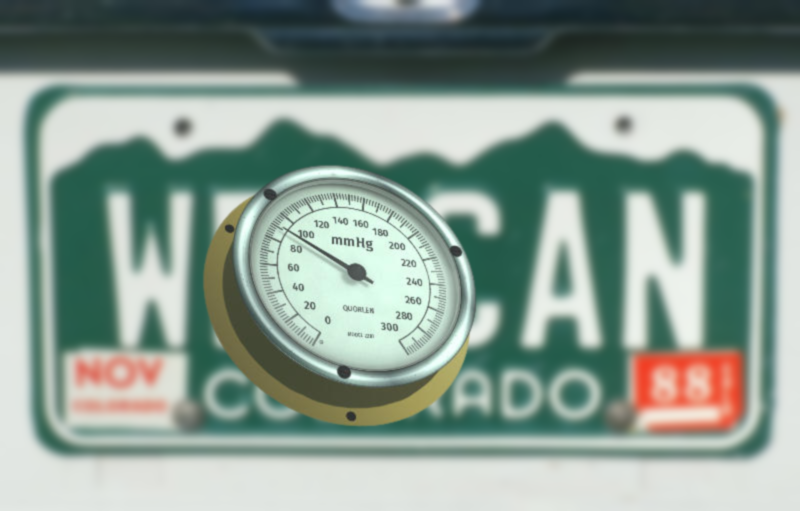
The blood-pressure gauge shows 90; mmHg
